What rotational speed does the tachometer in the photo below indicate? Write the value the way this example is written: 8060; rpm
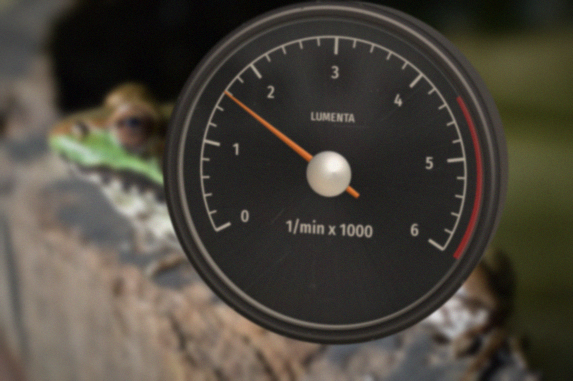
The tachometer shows 1600; rpm
